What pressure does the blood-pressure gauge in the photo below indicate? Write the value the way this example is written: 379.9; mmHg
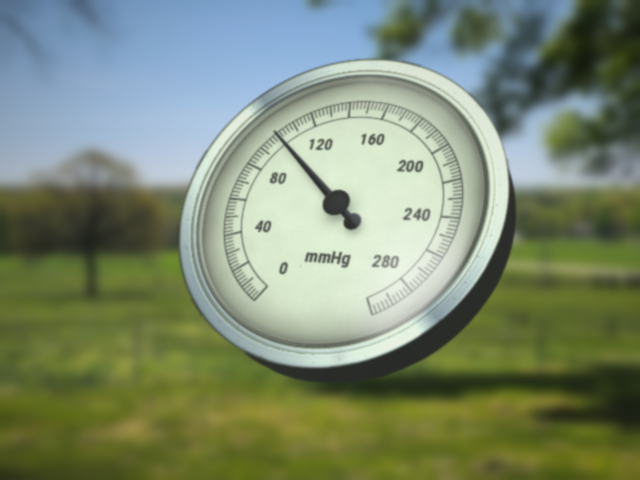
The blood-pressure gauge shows 100; mmHg
